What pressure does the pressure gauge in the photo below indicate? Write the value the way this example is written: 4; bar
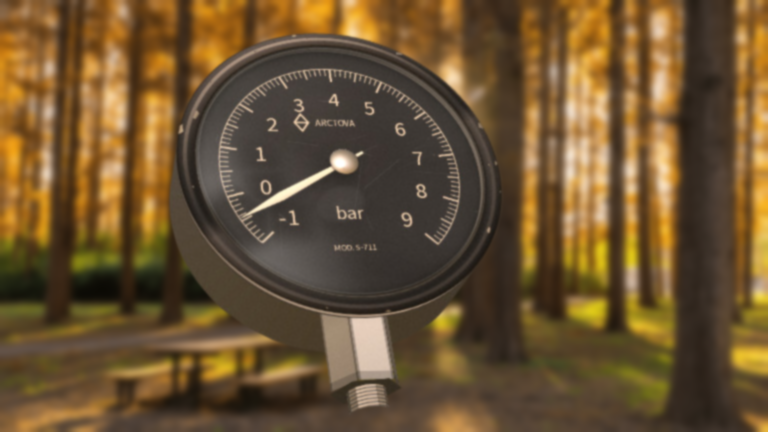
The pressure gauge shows -0.5; bar
